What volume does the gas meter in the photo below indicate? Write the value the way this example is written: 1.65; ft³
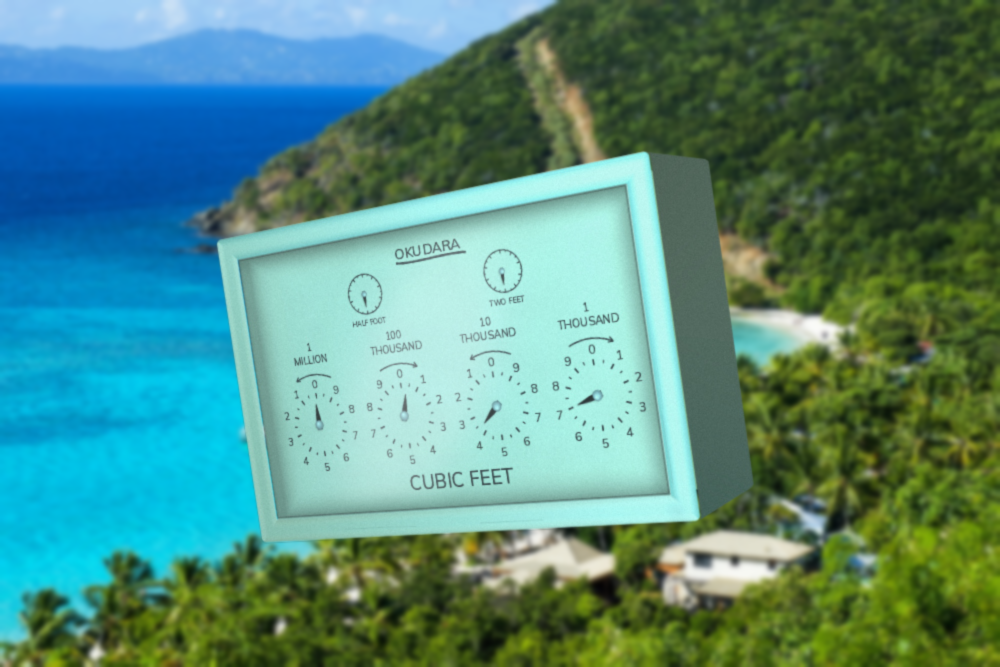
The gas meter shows 3700; ft³
